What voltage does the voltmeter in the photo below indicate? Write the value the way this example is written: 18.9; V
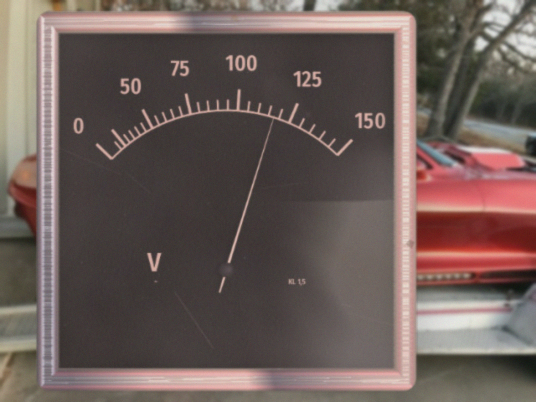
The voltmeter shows 117.5; V
